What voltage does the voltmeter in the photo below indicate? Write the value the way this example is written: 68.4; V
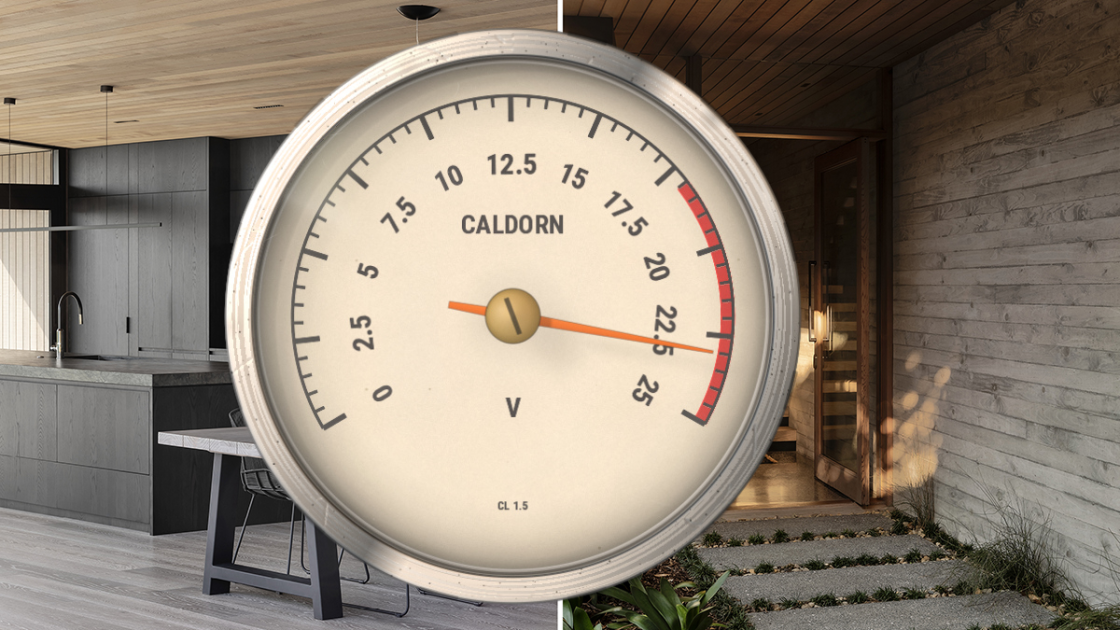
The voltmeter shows 23; V
